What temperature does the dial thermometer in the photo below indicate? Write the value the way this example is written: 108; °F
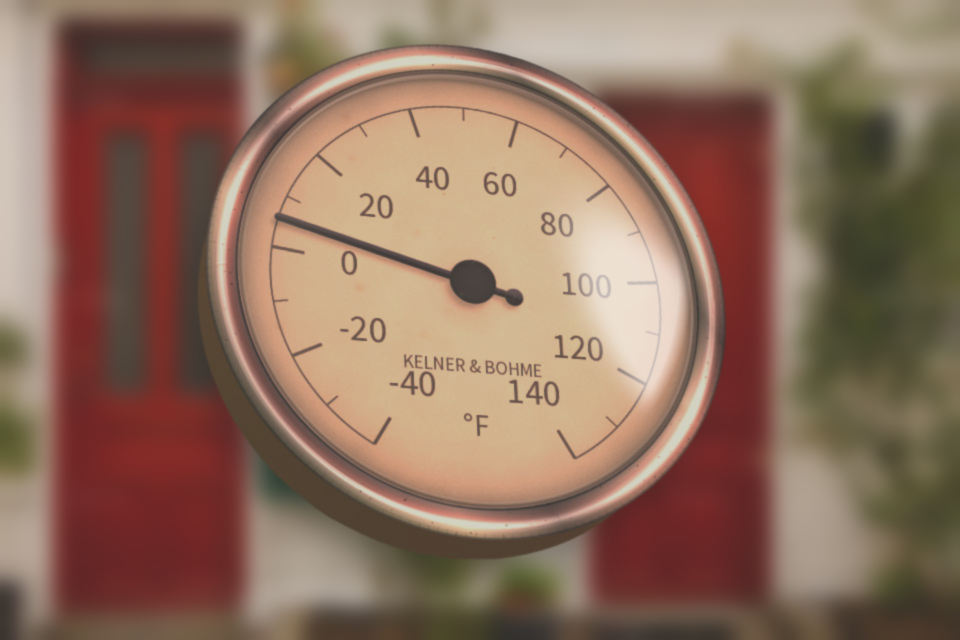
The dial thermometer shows 5; °F
